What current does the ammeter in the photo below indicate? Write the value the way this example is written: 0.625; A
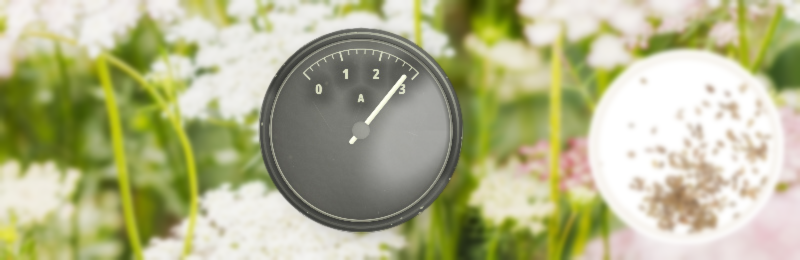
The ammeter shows 2.8; A
